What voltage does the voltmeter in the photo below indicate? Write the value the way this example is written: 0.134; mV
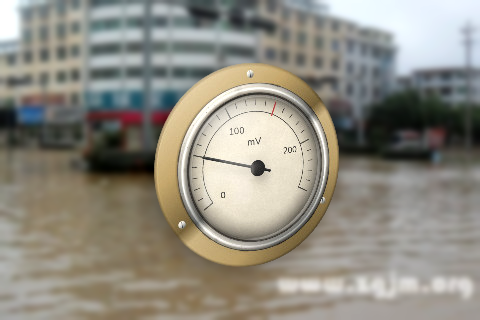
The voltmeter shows 50; mV
